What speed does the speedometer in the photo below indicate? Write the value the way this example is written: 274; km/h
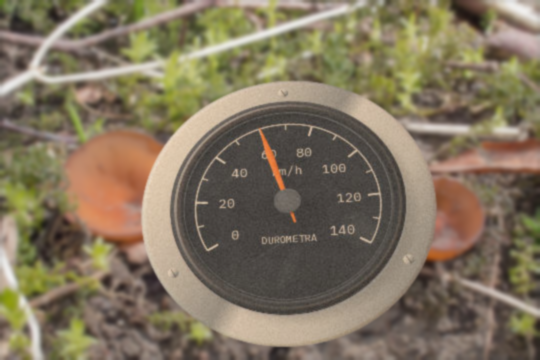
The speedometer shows 60; km/h
